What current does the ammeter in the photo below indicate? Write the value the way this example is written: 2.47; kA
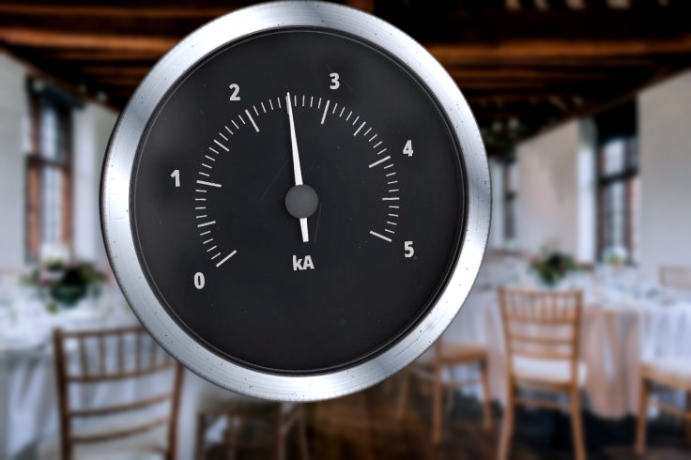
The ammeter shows 2.5; kA
